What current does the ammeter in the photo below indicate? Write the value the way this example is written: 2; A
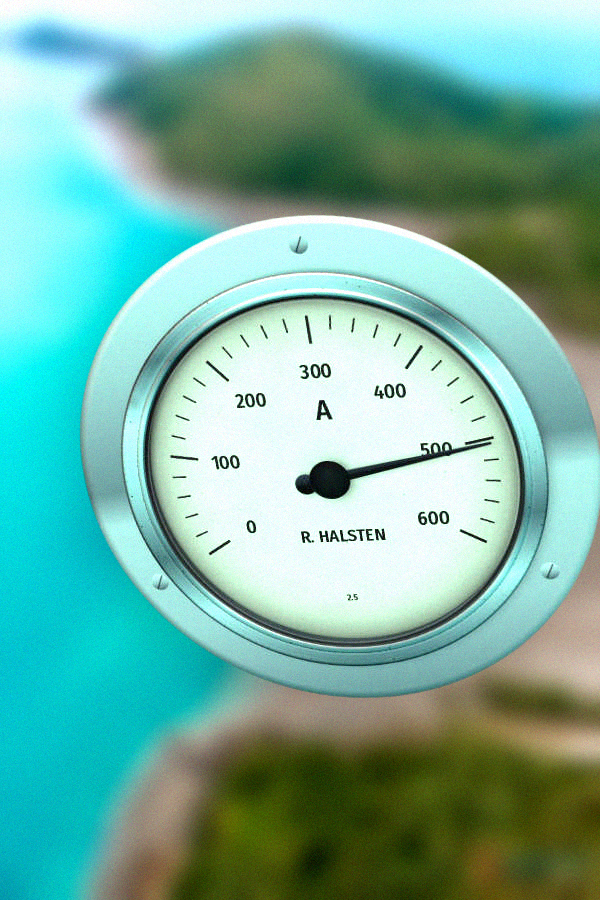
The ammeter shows 500; A
